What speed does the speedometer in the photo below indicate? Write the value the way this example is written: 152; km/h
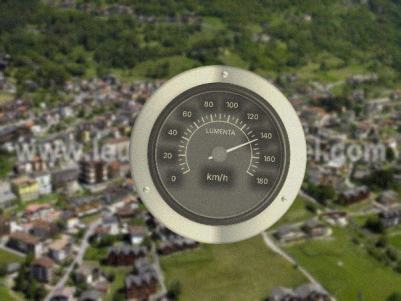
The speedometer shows 140; km/h
